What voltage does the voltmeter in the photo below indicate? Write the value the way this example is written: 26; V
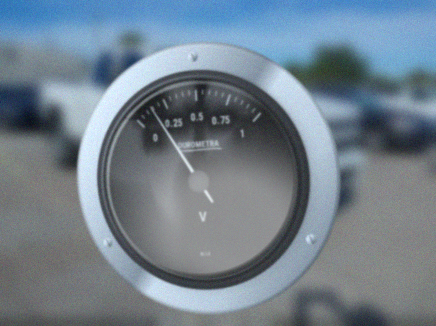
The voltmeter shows 0.15; V
